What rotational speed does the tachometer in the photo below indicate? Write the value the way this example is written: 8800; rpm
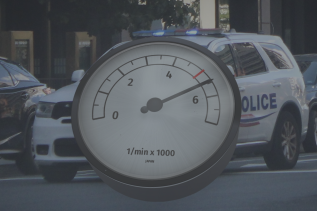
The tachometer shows 5500; rpm
